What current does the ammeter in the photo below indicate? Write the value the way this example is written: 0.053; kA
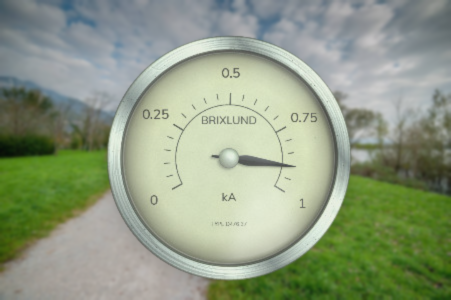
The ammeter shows 0.9; kA
